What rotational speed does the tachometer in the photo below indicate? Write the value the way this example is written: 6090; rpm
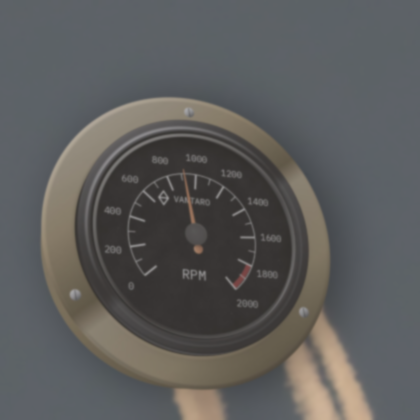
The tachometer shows 900; rpm
